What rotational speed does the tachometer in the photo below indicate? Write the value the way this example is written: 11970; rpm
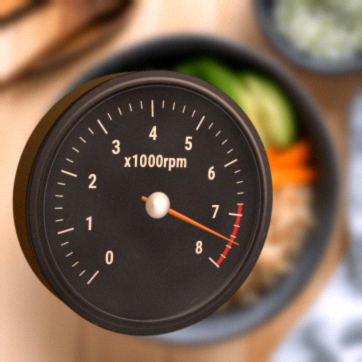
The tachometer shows 7500; rpm
